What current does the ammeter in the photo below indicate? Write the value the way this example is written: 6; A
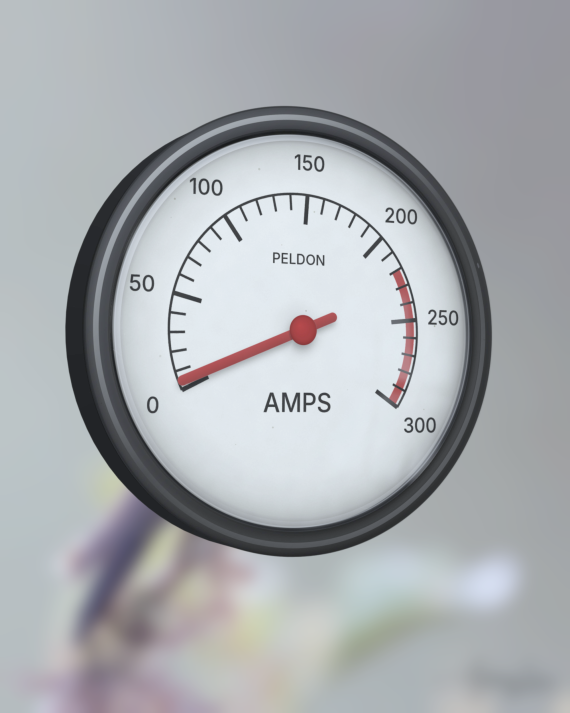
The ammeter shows 5; A
